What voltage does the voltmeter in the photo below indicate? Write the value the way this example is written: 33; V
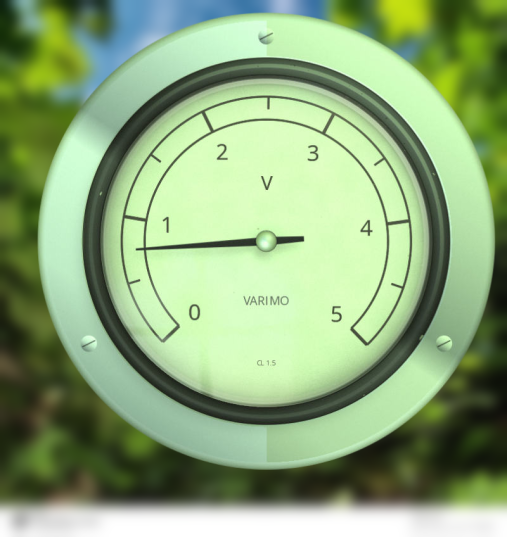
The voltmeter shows 0.75; V
